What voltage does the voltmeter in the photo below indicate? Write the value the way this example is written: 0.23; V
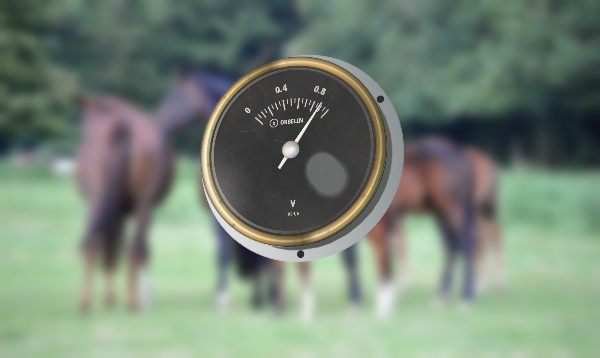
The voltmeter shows 0.9; V
